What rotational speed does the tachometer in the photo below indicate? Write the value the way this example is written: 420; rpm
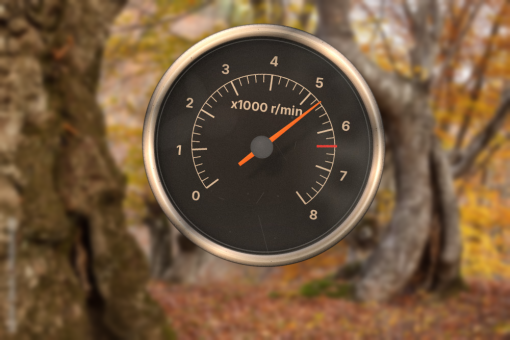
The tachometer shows 5300; rpm
